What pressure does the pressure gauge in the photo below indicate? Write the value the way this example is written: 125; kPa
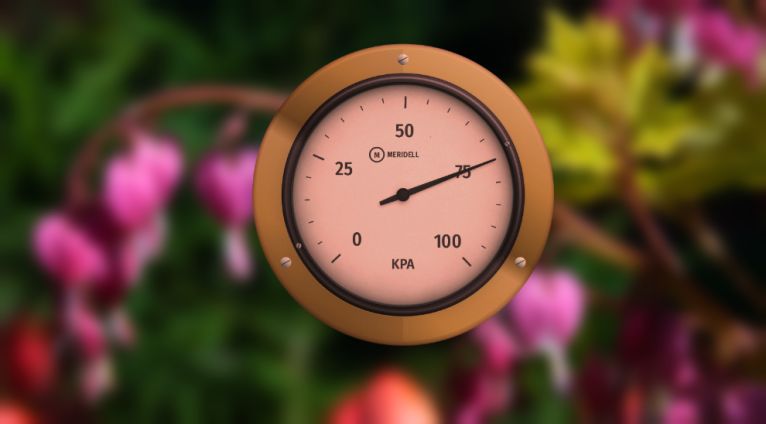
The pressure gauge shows 75; kPa
